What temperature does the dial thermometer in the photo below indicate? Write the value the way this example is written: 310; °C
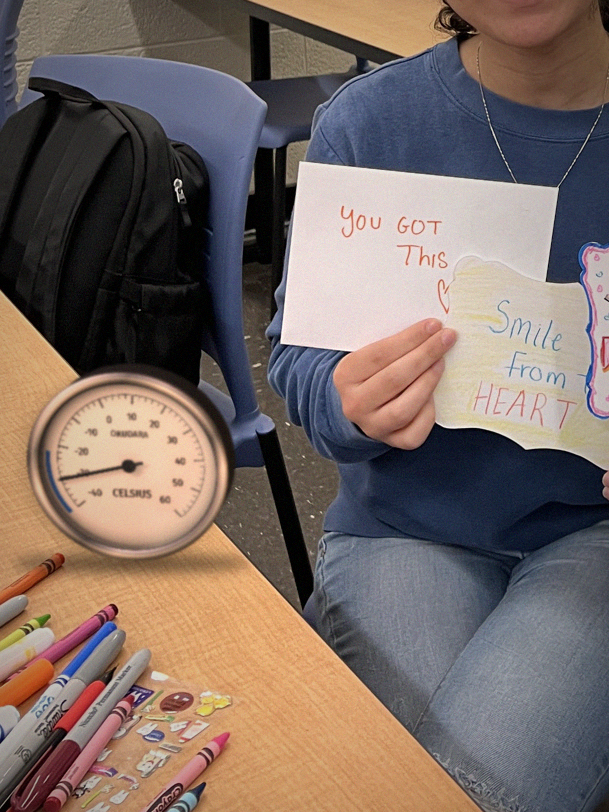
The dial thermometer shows -30; °C
